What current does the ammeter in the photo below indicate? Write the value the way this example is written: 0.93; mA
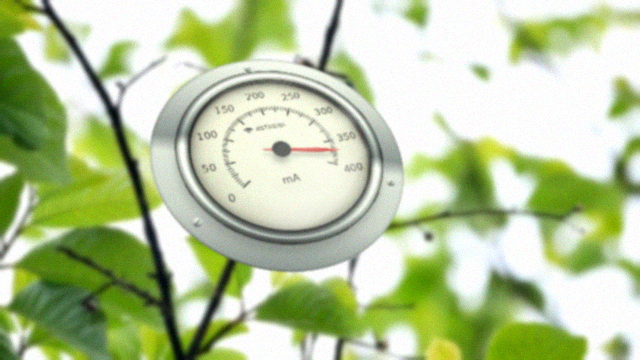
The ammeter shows 375; mA
